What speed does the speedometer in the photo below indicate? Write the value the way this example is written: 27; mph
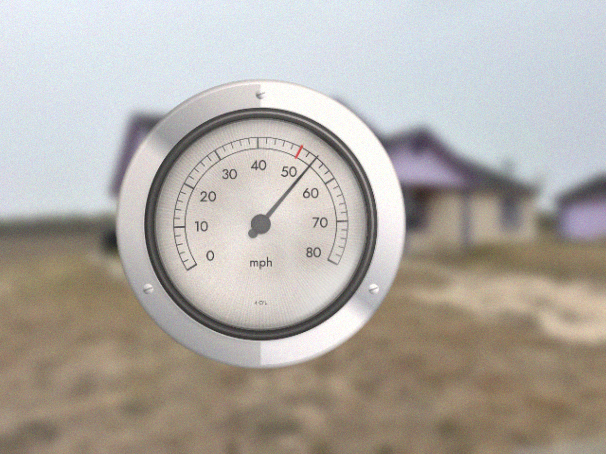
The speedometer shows 54; mph
